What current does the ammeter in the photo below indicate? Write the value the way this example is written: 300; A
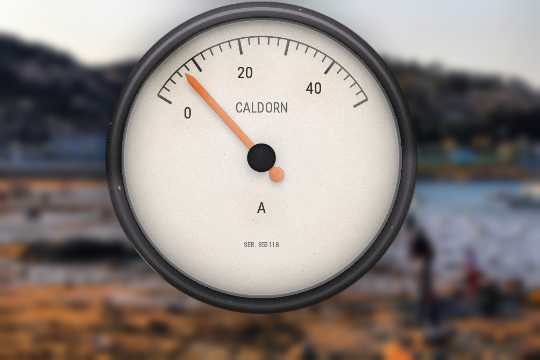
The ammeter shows 7; A
